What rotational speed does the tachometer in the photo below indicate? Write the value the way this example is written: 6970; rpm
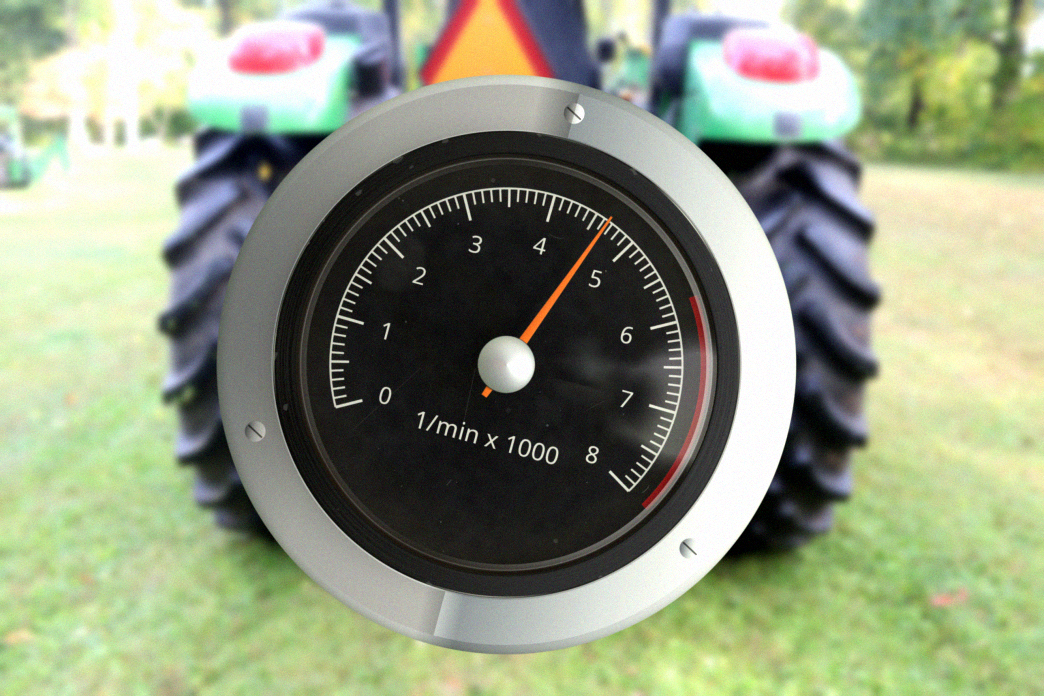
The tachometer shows 4650; rpm
